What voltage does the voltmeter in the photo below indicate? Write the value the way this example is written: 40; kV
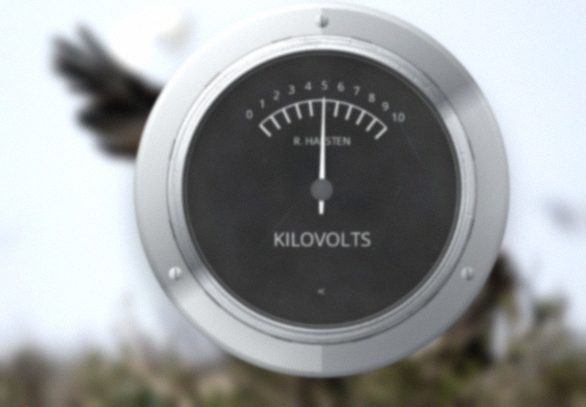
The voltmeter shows 5; kV
